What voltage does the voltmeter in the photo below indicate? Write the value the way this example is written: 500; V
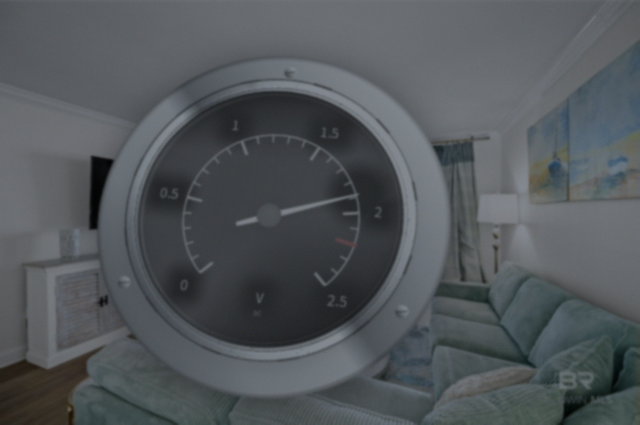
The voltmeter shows 1.9; V
